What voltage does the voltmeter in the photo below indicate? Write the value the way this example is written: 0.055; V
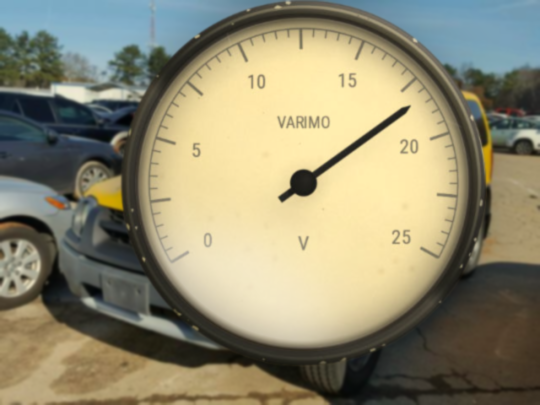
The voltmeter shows 18.25; V
